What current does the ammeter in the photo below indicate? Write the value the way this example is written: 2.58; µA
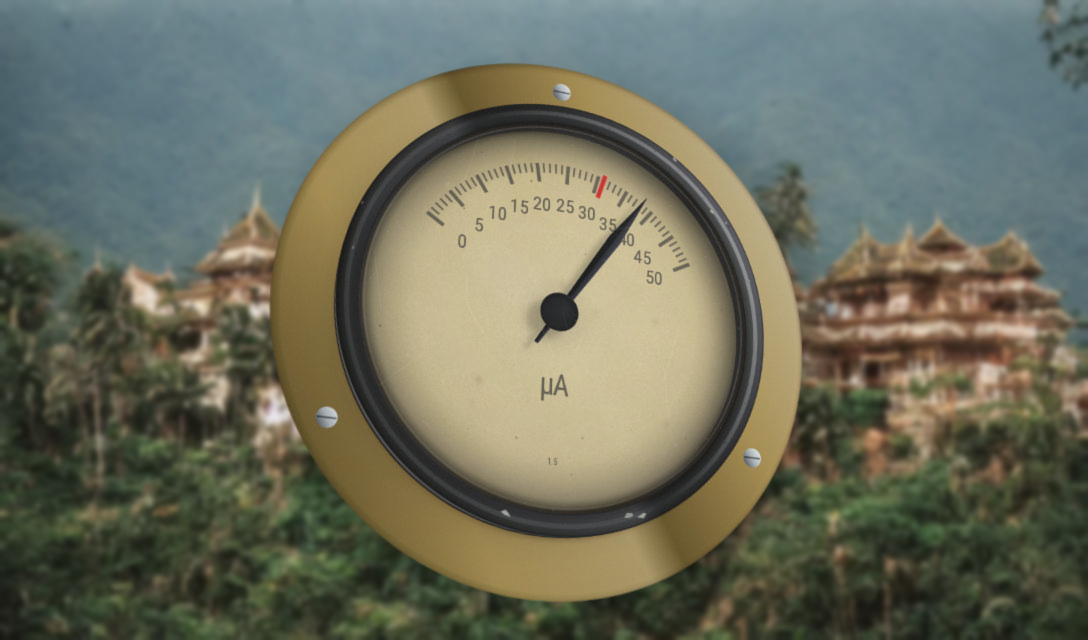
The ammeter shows 38; µA
